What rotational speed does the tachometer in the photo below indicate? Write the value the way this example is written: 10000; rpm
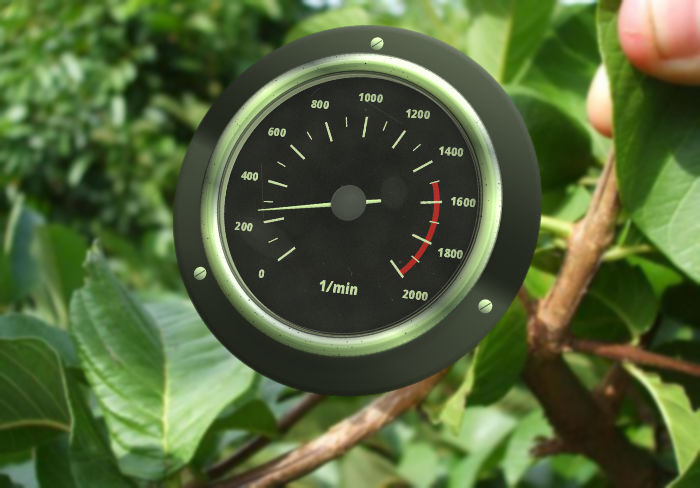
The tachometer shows 250; rpm
